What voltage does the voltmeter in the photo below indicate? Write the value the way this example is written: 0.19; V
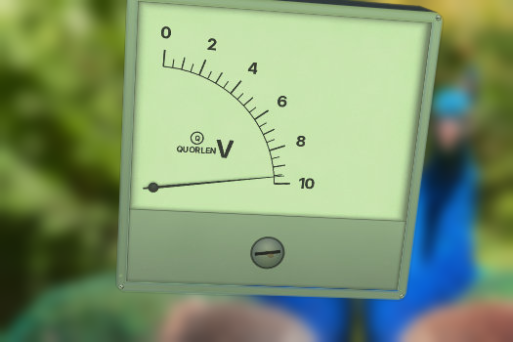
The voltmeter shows 9.5; V
